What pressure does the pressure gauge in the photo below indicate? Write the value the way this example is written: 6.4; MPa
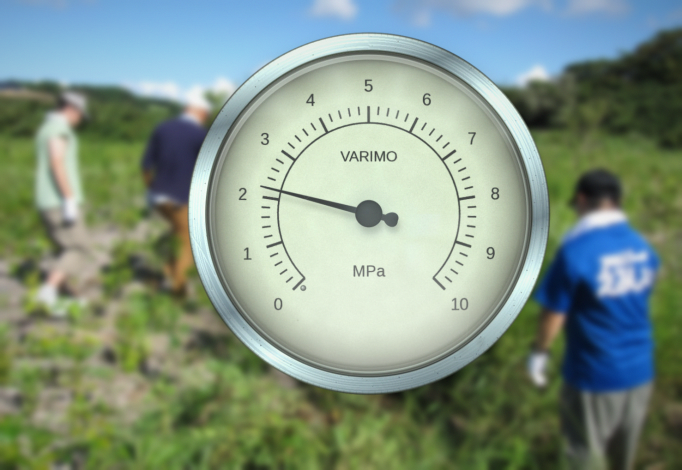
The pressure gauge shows 2.2; MPa
